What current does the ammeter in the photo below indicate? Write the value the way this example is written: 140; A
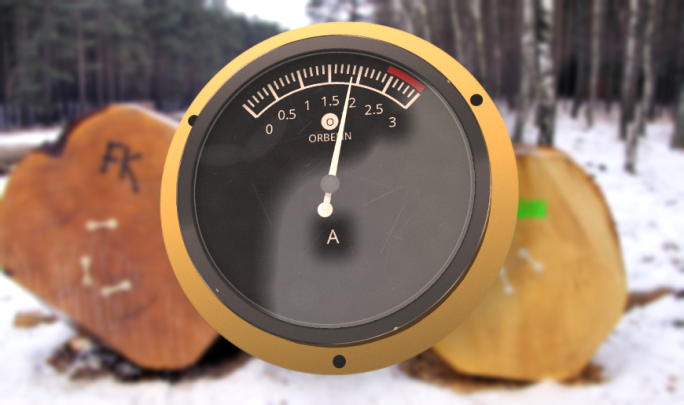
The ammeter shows 1.9; A
